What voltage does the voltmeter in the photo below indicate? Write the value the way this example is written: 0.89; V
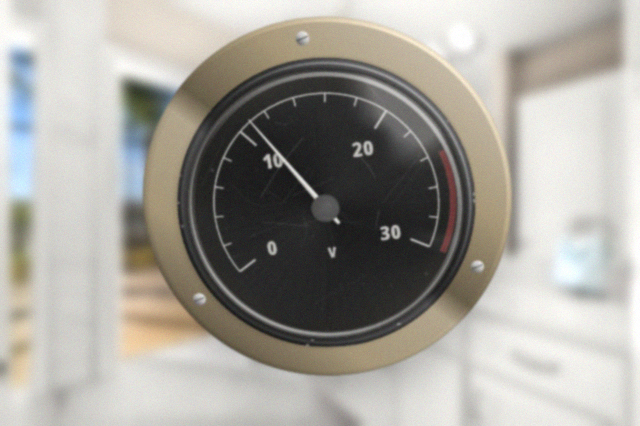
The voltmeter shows 11; V
